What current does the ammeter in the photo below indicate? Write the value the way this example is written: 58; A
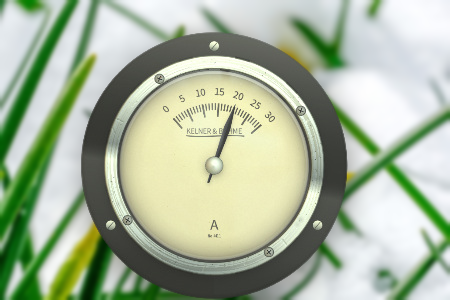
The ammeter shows 20; A
